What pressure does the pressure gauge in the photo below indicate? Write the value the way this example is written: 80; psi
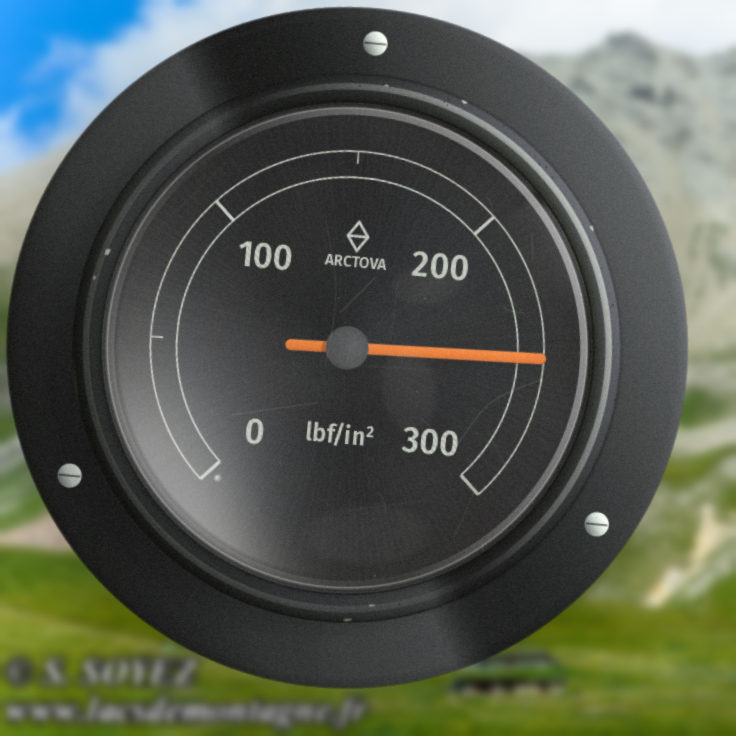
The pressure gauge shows 250; psi
